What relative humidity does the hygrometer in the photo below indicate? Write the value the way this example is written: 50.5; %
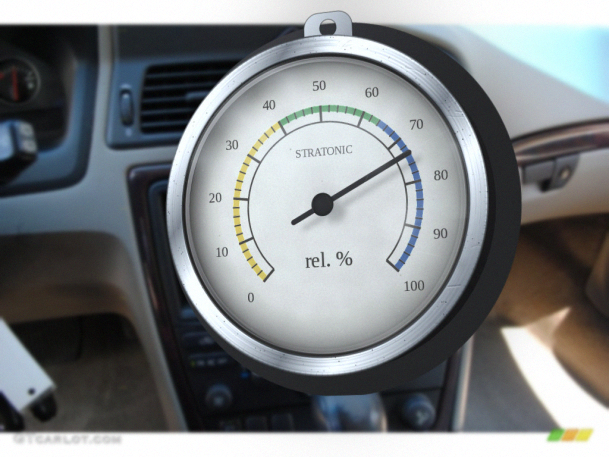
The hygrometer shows 74; %
